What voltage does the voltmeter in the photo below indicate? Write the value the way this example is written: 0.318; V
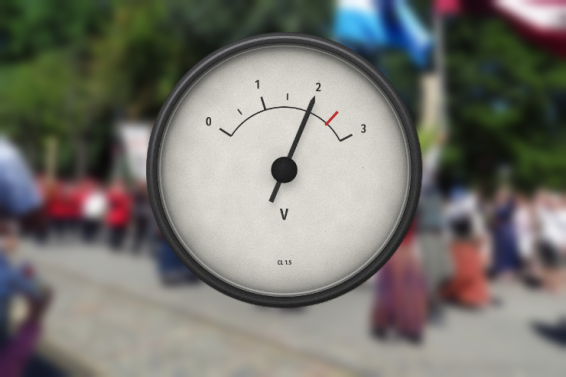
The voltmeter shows 2; V
